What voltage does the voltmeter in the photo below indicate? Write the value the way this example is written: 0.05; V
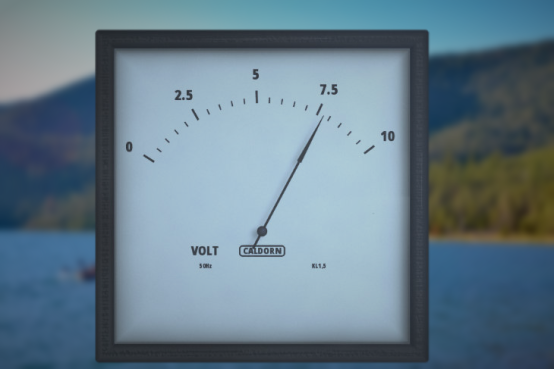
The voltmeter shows 7.75; V
